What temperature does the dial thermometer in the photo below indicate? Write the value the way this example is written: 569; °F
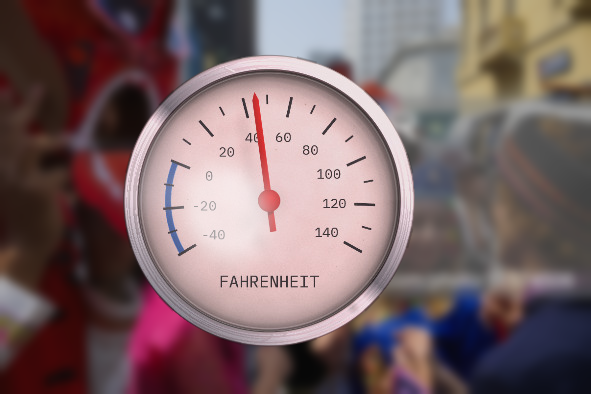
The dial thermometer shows 45; °F
